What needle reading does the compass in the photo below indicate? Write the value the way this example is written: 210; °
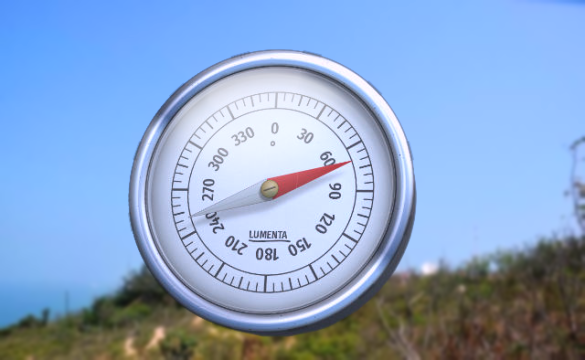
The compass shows 70; °
